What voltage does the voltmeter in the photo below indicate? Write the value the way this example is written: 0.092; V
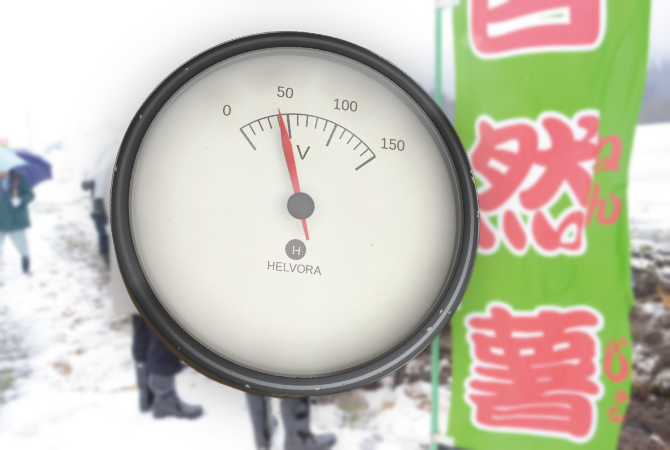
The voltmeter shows 40; V
